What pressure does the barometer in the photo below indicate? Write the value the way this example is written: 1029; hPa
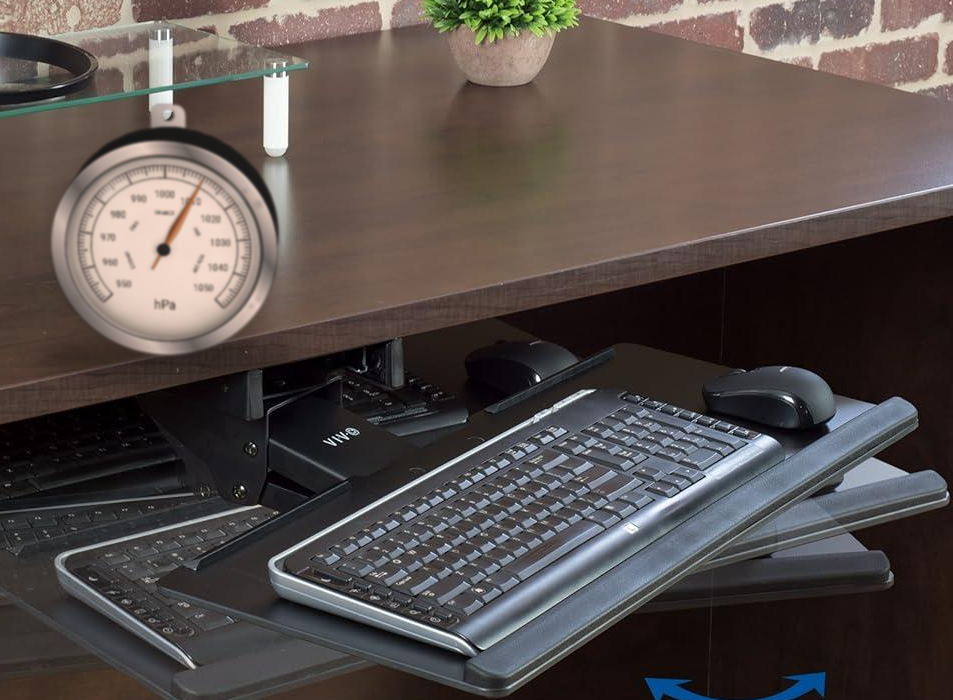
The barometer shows 1010; hPa
